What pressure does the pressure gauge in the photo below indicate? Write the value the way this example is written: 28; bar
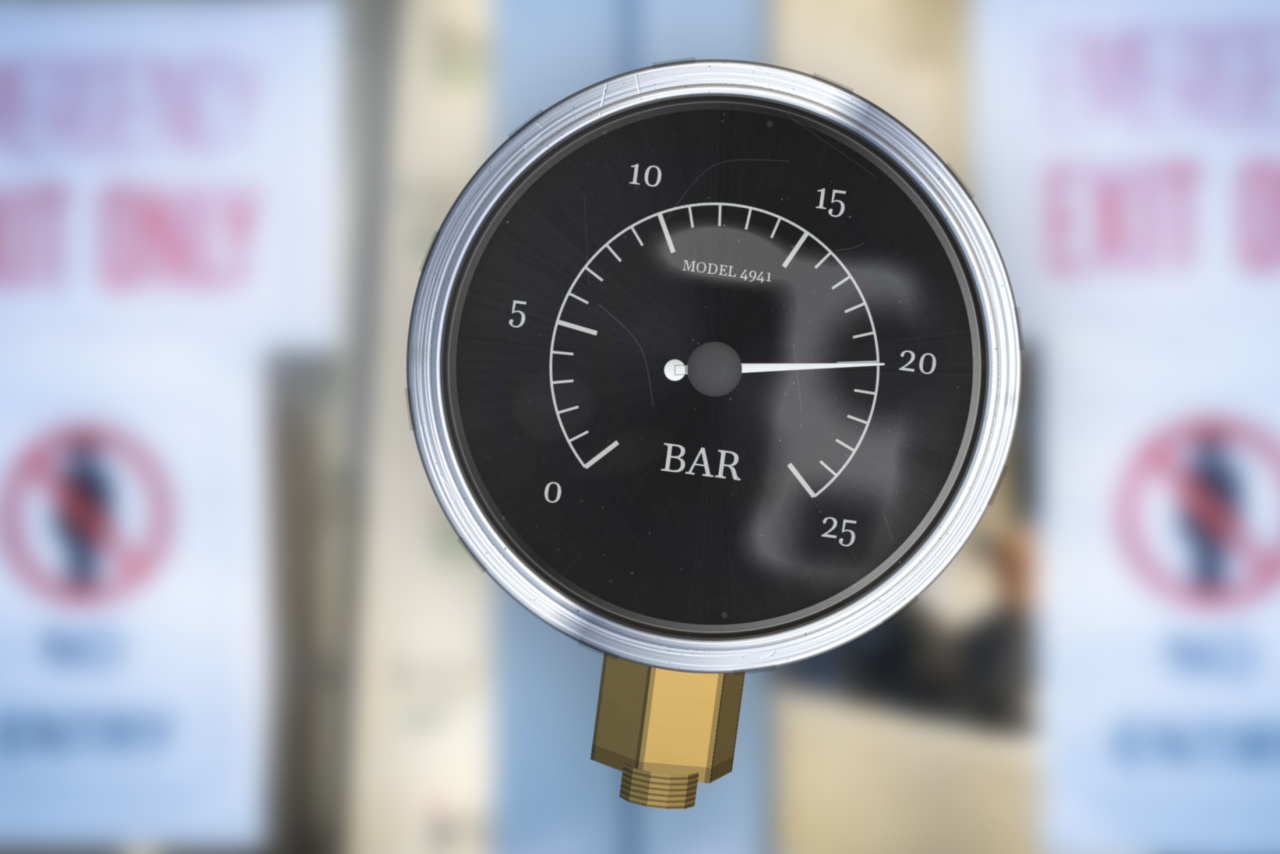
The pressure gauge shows 20; bar
